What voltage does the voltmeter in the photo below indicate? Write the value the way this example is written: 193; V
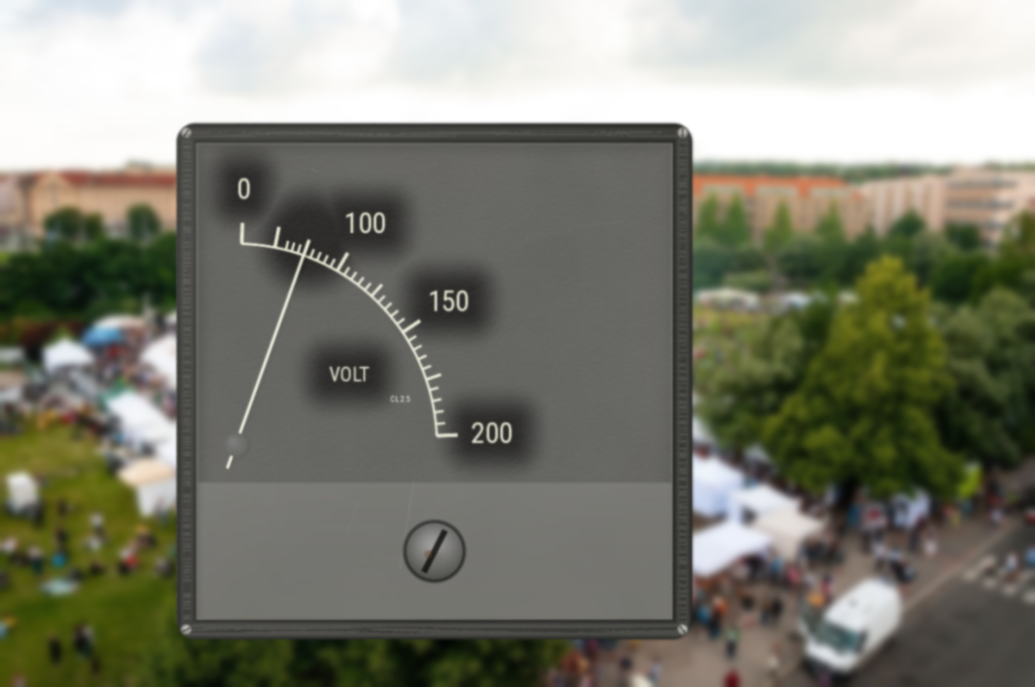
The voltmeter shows 75; V
